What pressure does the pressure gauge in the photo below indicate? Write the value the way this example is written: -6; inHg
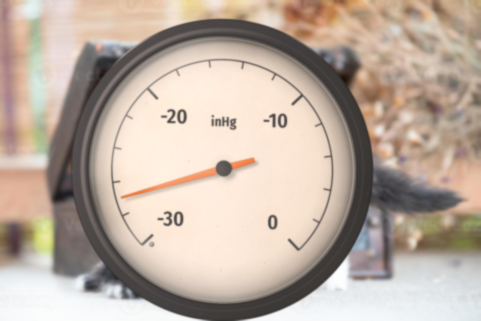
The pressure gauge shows -27; inHg
